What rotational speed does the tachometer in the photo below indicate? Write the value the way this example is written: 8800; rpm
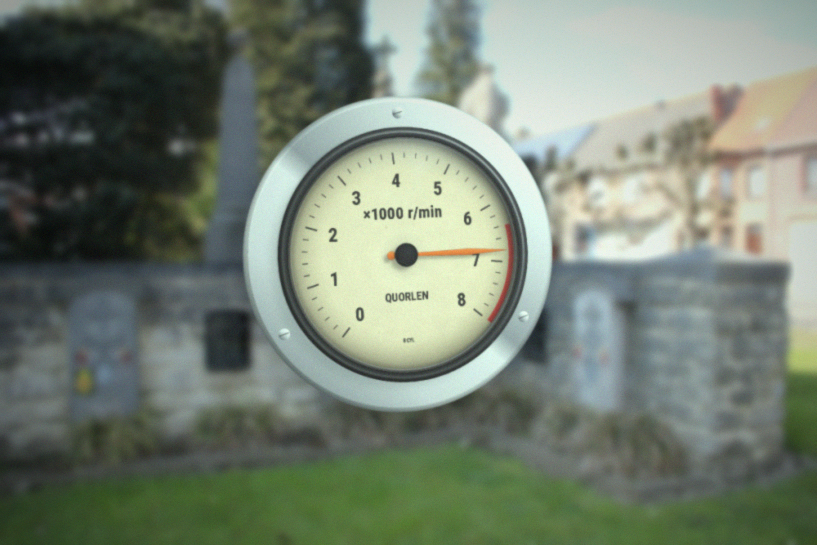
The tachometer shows 6800; rpm
